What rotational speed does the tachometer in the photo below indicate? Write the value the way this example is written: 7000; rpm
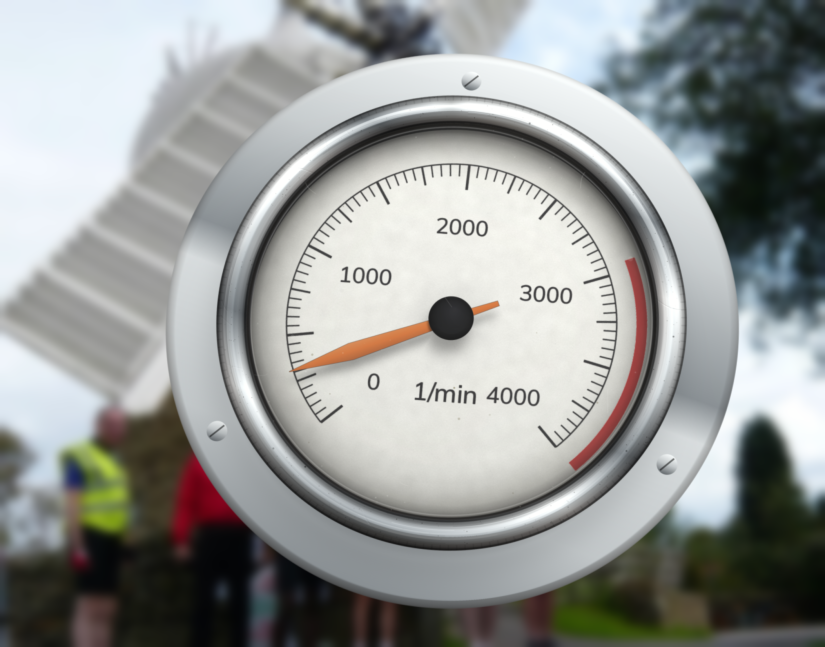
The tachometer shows 300; rpm
